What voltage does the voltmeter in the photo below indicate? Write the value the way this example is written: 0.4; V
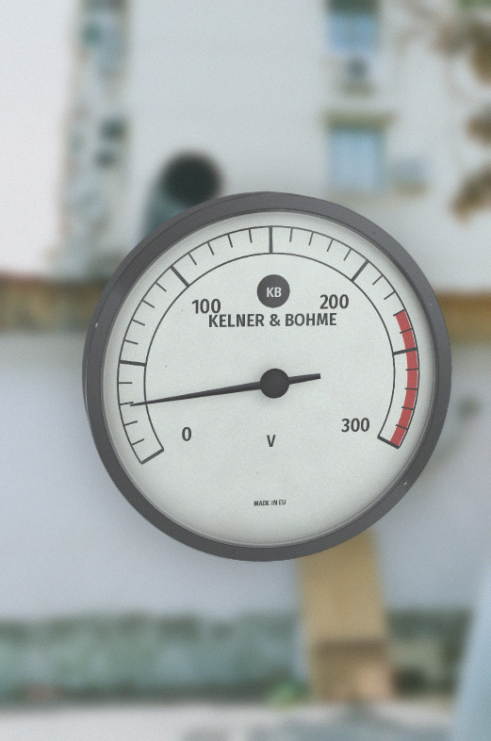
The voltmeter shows 30; V
